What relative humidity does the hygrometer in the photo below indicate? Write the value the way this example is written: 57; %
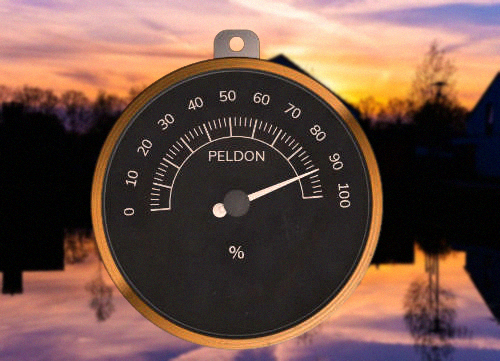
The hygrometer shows 90; %
